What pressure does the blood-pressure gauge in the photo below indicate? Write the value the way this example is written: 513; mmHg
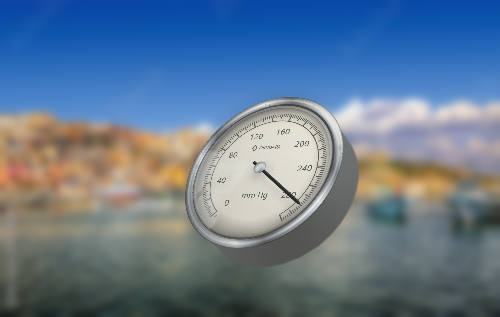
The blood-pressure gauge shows 280; mmHg
